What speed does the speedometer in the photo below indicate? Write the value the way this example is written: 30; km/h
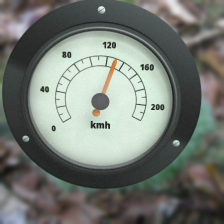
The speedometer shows 130; km/h
